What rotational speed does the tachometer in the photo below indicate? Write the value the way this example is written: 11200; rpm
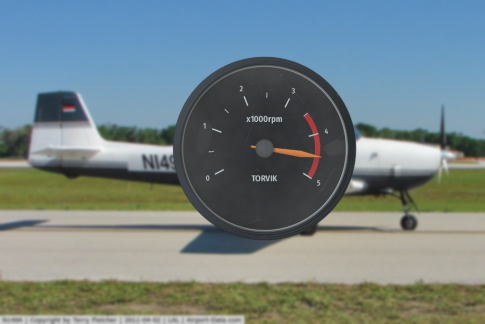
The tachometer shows 4500; rpm
